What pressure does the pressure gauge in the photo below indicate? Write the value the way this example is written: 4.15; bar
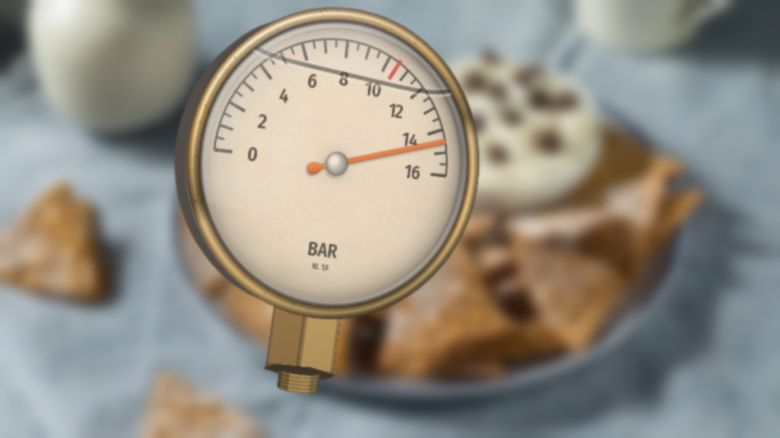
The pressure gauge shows 14.5; bar
